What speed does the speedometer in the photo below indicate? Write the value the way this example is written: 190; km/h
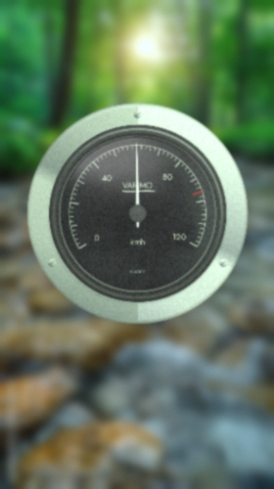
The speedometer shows 60; km/h
